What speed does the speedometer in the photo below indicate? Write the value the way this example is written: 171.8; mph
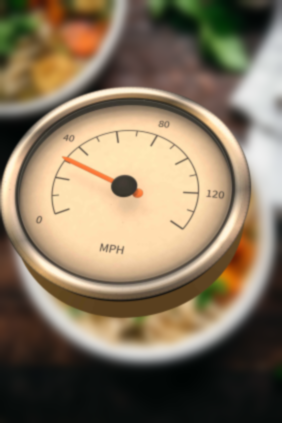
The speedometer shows 30; mph
